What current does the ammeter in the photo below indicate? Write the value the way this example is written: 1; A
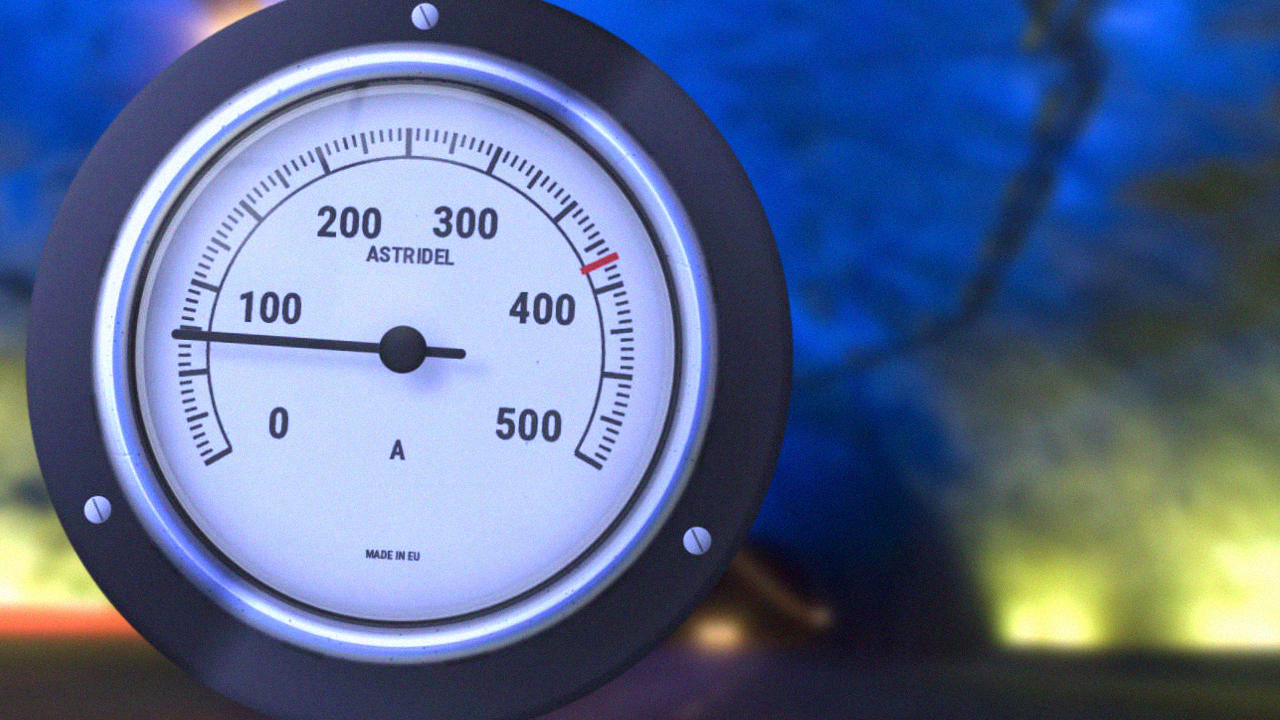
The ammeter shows 70; A
